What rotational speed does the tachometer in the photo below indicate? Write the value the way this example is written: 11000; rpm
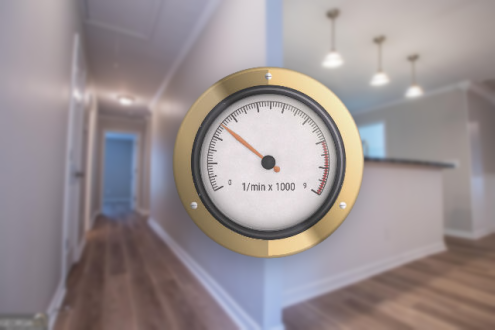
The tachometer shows 2500; rpm
